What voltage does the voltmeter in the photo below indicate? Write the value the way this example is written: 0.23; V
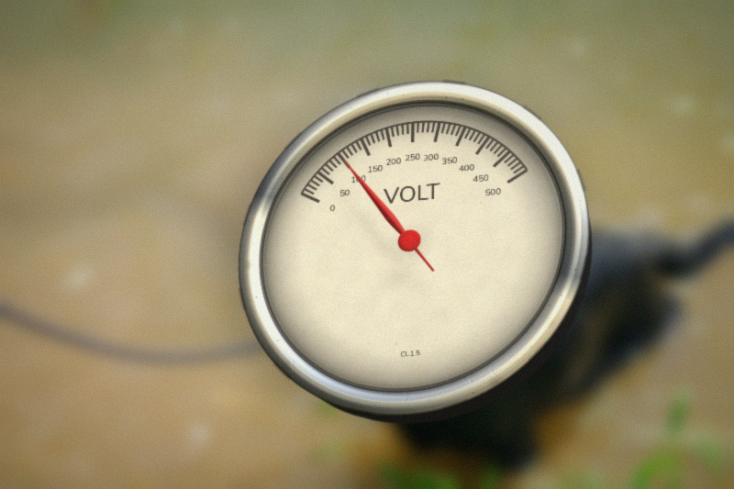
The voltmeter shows 100; V
